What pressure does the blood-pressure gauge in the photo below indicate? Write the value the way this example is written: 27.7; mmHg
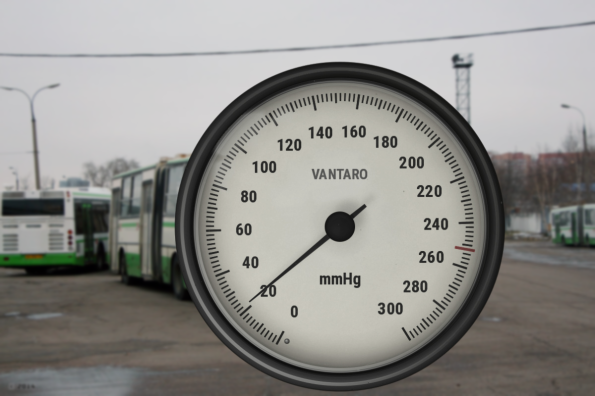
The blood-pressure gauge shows 22; mmHg
